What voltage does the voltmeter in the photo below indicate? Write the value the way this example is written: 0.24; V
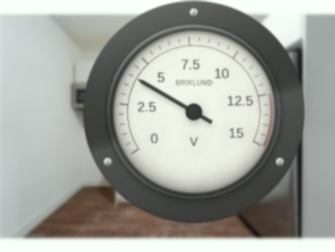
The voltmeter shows 4; V
